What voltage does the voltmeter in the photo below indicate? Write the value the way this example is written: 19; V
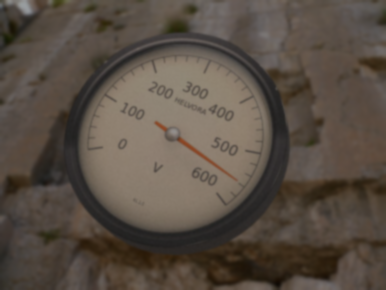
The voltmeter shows 560; V
